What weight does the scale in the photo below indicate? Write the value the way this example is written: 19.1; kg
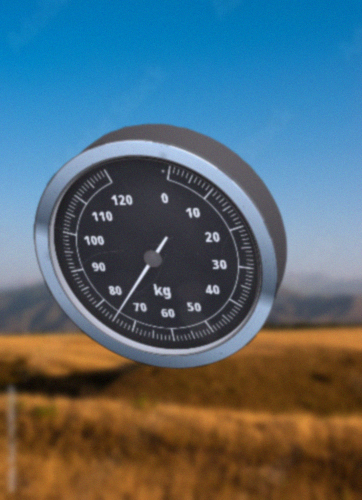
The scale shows 75; kg
